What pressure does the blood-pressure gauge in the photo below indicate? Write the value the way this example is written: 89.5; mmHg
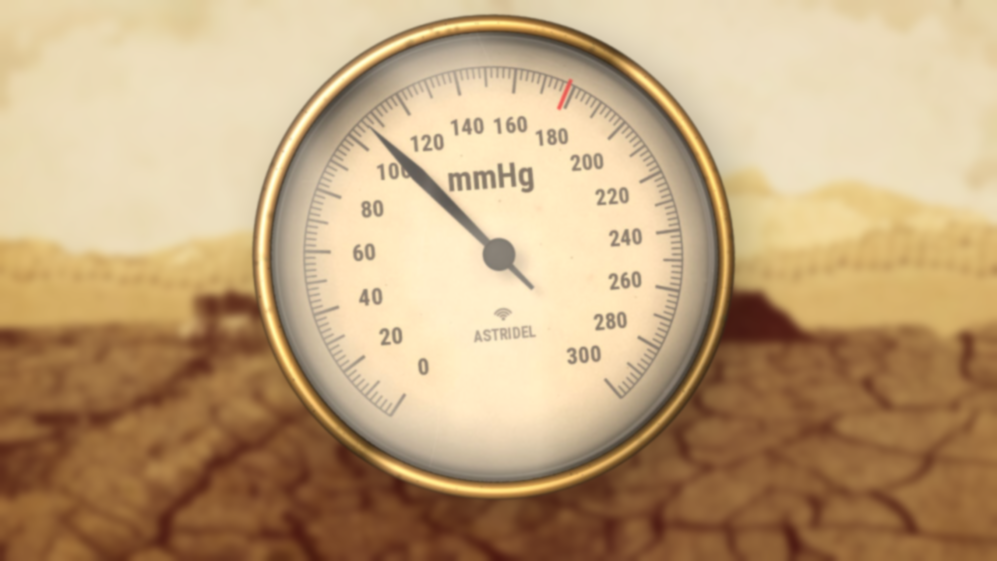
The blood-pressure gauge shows 106; mmHg
